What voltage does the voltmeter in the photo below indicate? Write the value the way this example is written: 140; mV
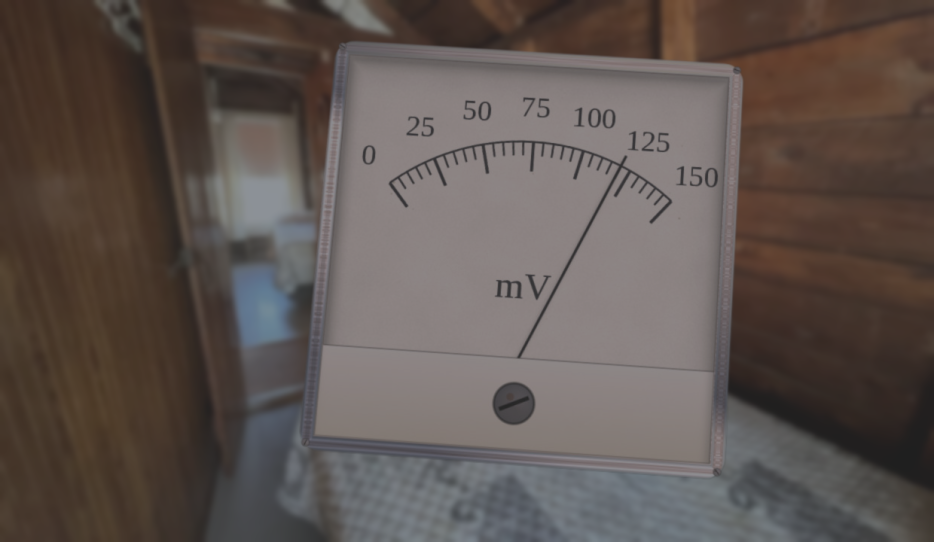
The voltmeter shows 120; mV
